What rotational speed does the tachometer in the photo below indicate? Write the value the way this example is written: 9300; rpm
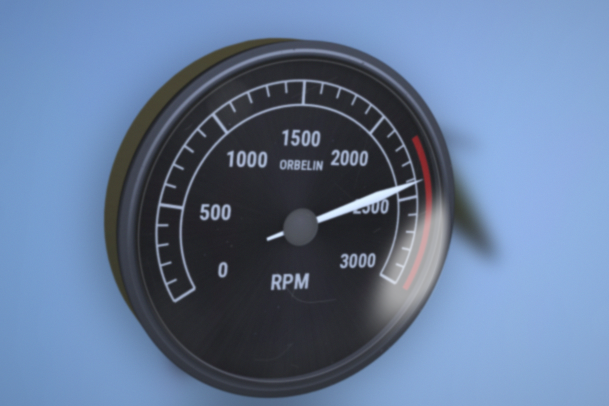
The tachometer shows 2400; rpm
